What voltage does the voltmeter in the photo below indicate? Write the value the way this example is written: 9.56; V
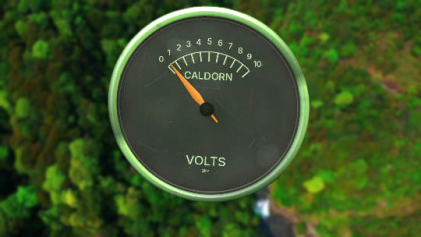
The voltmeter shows 0.5; V
